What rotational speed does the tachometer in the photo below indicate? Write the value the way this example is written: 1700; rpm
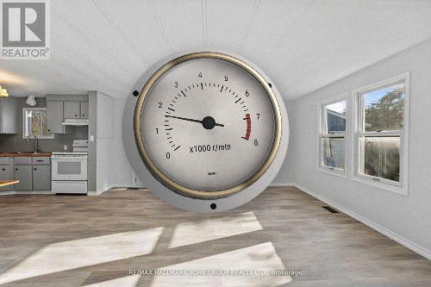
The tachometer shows 1600; rpm
